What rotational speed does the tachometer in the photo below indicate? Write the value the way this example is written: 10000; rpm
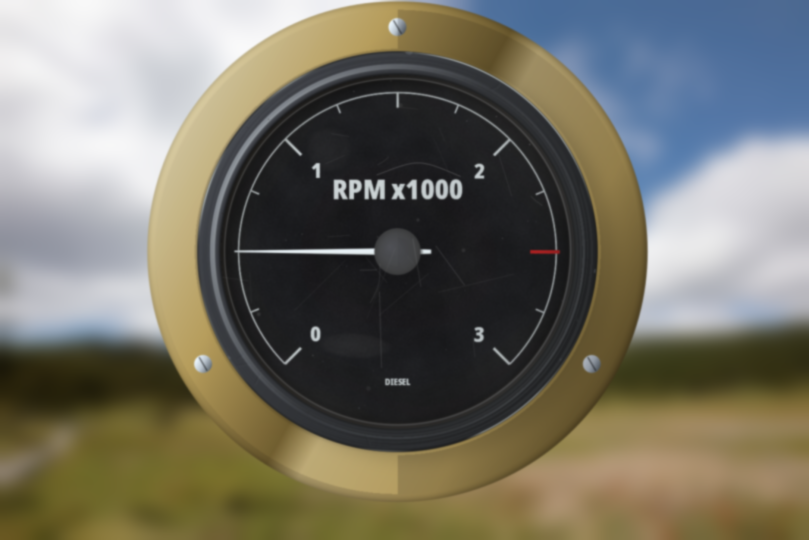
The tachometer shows 500; rpm
